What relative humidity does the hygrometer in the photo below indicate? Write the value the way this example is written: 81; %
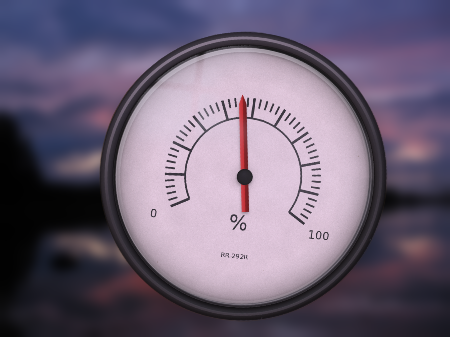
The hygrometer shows 46; %
